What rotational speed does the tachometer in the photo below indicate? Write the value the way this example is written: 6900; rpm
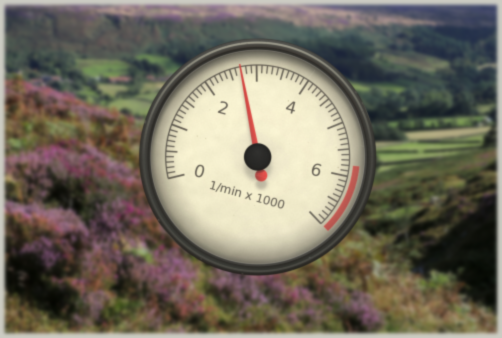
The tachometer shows 2700; rpm
